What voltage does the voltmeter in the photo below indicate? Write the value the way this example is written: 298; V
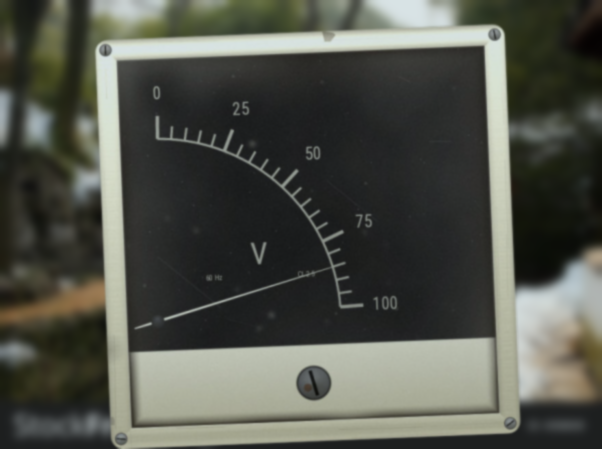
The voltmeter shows 85; V
